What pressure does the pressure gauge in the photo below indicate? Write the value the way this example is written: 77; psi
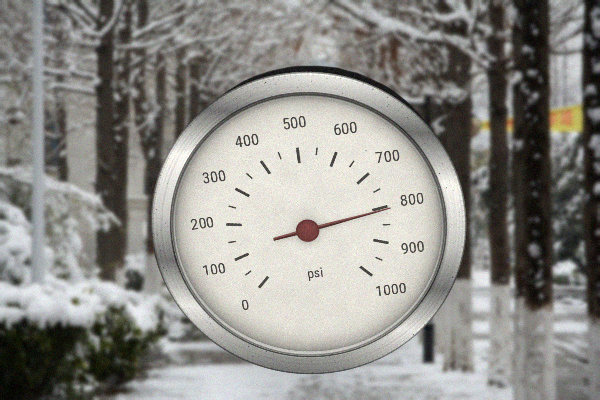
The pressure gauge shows 800; psi
